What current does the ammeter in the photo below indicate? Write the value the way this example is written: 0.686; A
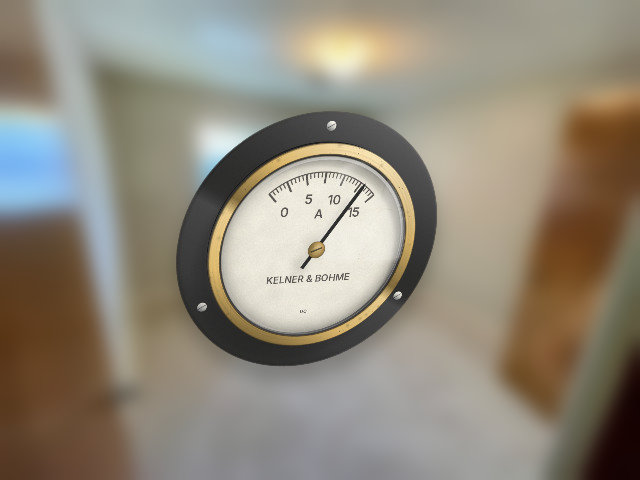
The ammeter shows 12.5; A
